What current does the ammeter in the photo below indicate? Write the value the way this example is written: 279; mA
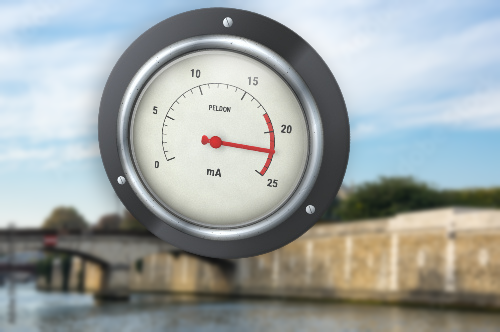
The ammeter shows 22; mA
